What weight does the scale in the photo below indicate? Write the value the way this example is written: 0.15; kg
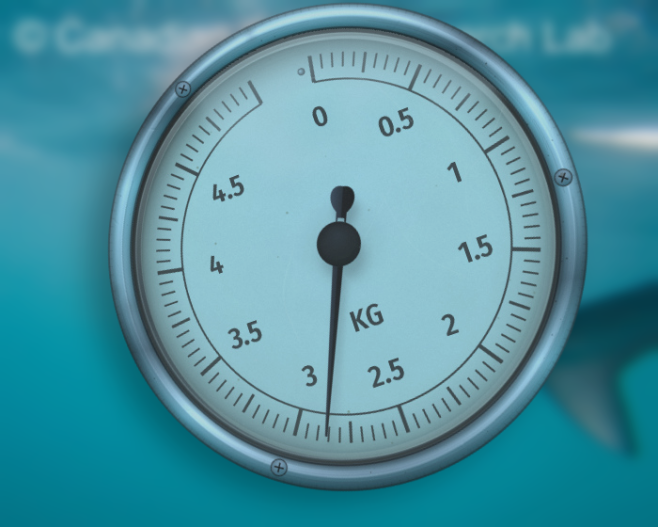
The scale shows 2.85; kg
